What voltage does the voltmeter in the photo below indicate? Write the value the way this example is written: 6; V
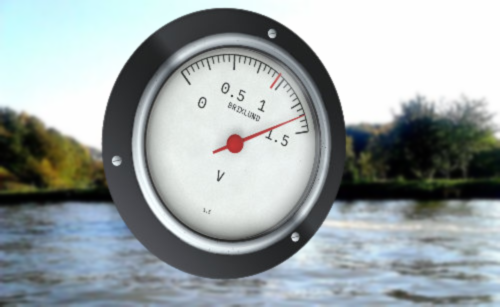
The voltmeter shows 1.35; V
